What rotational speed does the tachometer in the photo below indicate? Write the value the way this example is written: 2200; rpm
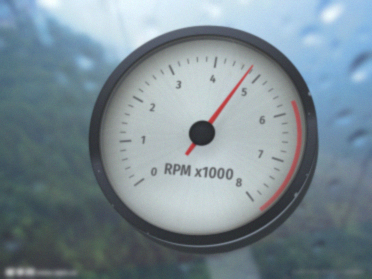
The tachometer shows 4800; rpm
